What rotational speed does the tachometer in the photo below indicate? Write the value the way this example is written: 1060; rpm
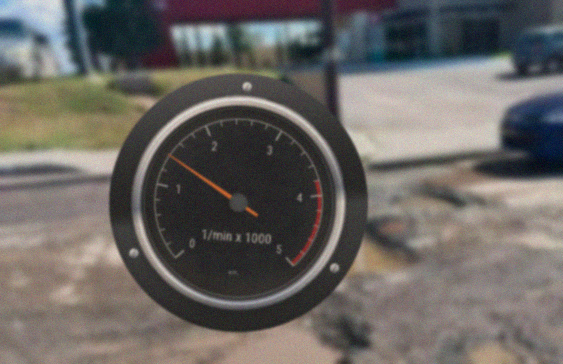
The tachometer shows 1400; rpm
